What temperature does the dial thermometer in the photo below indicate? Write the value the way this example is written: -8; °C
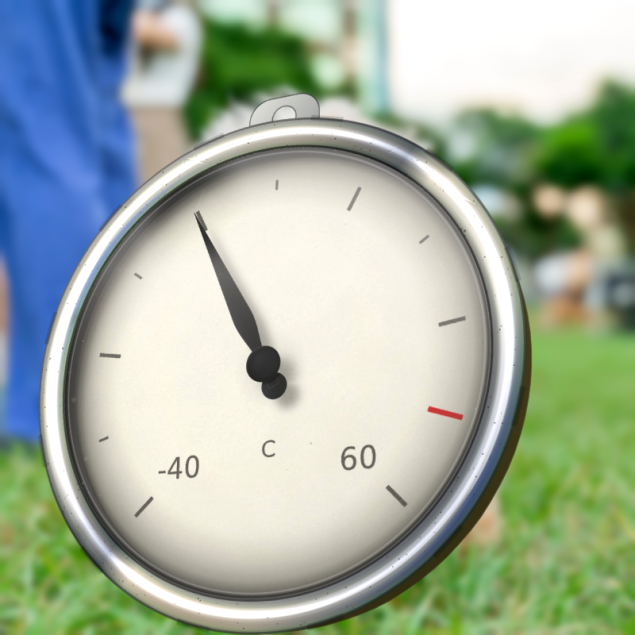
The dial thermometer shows 0; °C
